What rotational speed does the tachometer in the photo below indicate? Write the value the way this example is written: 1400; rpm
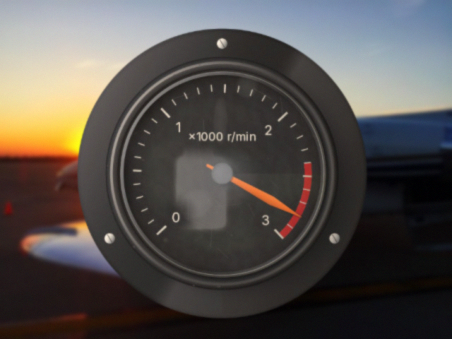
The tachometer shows 2800; rpm
